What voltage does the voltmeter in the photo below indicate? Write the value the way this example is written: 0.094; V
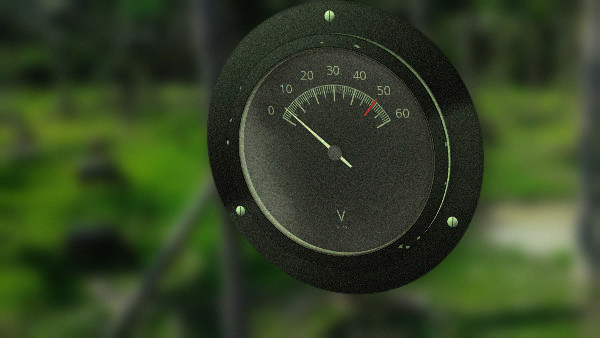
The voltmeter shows 5; V
